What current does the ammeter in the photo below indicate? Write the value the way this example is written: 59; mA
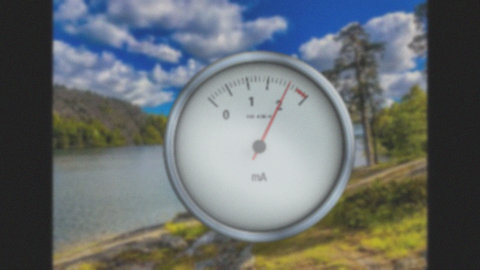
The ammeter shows 2; mA
